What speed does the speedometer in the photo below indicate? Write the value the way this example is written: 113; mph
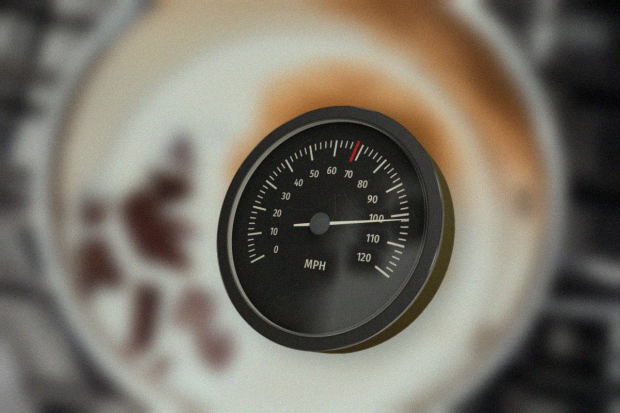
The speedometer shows 102; mph
